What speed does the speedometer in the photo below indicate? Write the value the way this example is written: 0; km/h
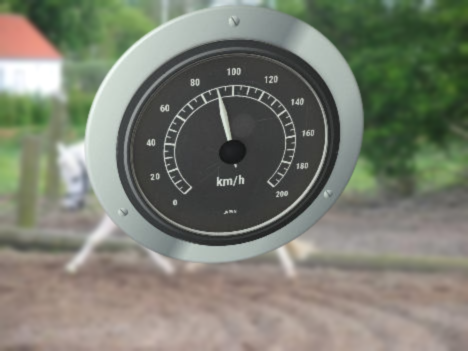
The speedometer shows 90; km/h
